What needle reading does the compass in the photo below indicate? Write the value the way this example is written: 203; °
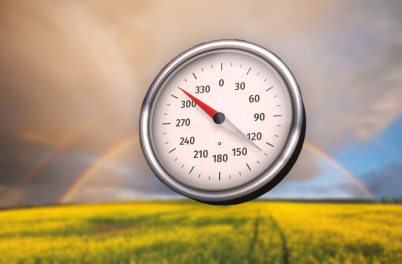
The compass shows 310; °
